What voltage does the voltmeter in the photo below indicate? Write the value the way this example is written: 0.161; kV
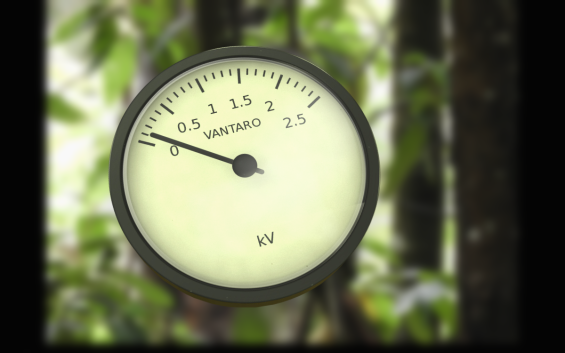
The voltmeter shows 0.1; kV
